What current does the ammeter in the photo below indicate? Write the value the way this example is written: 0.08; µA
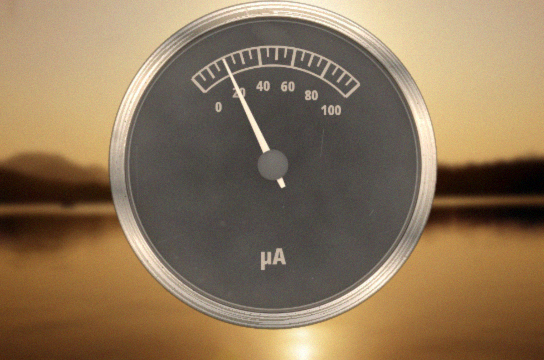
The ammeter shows 20; µA
